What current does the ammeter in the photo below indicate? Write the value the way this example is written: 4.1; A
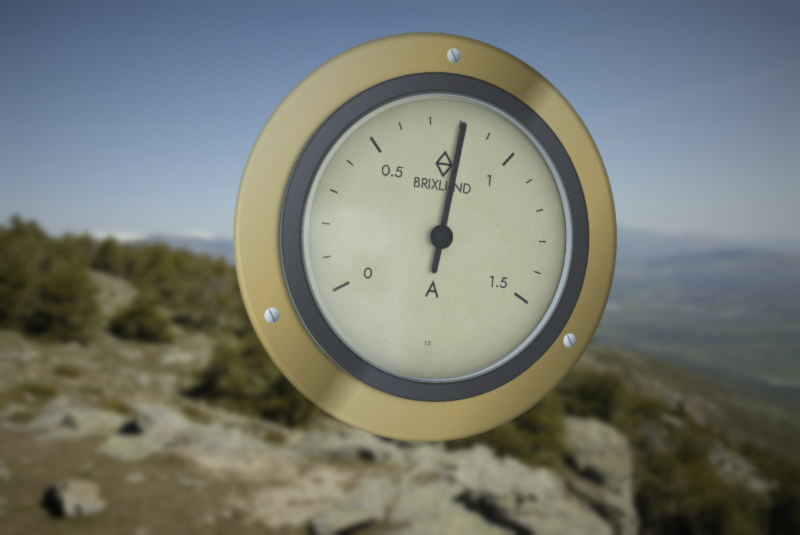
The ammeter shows 0.8; A
